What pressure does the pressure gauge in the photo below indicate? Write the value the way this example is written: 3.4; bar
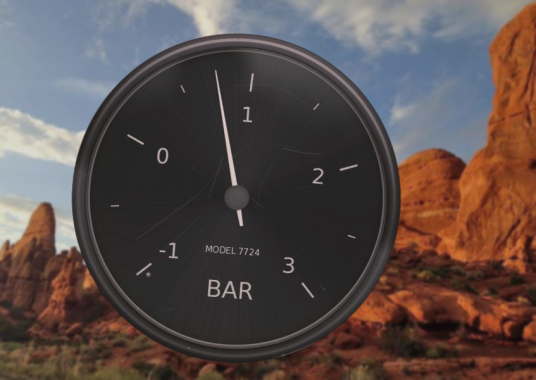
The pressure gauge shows 0.75; bar
